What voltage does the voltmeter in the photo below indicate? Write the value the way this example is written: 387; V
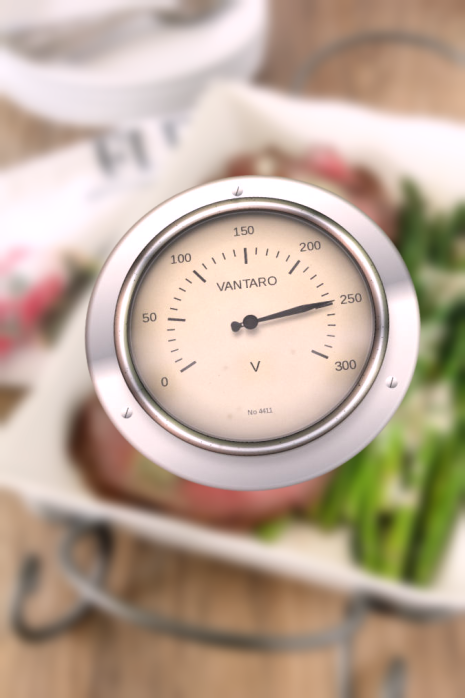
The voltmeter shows 250; V
